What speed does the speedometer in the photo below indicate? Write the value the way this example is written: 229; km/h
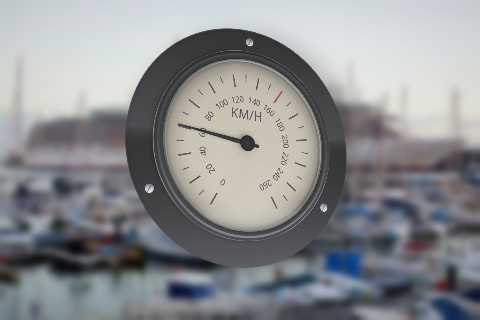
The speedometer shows 60; km/h
